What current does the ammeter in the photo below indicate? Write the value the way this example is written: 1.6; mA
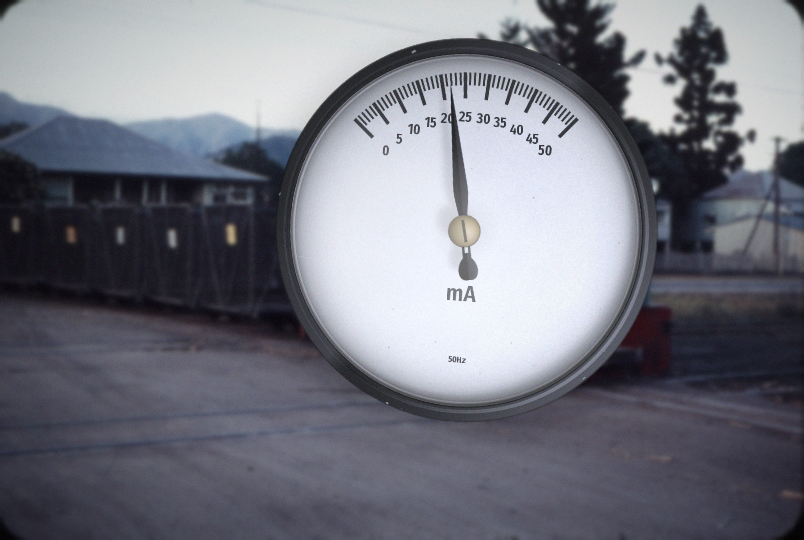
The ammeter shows 22; mA
